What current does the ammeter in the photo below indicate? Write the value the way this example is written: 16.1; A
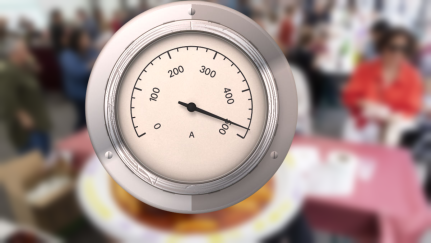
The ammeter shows 480; A
